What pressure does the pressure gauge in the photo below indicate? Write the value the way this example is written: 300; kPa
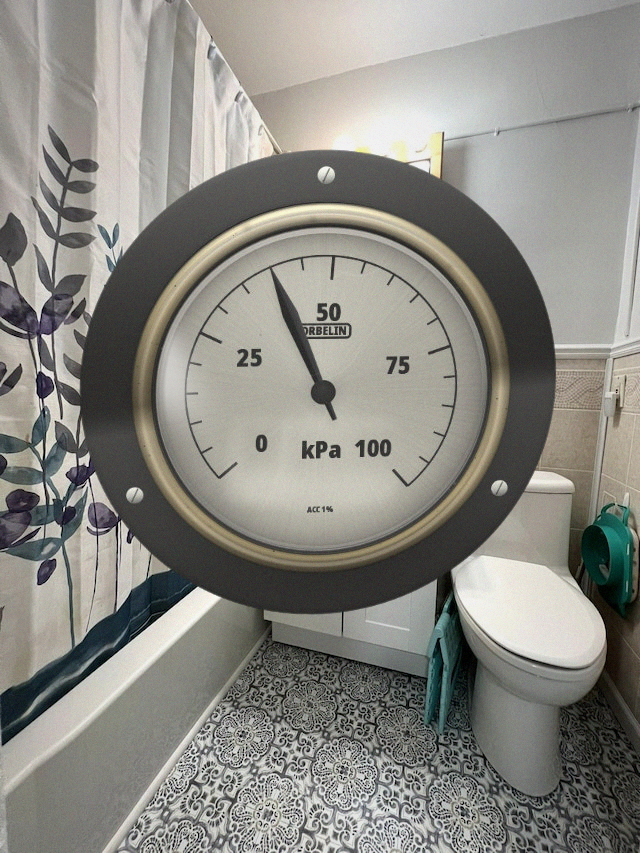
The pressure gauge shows 40; kPa
